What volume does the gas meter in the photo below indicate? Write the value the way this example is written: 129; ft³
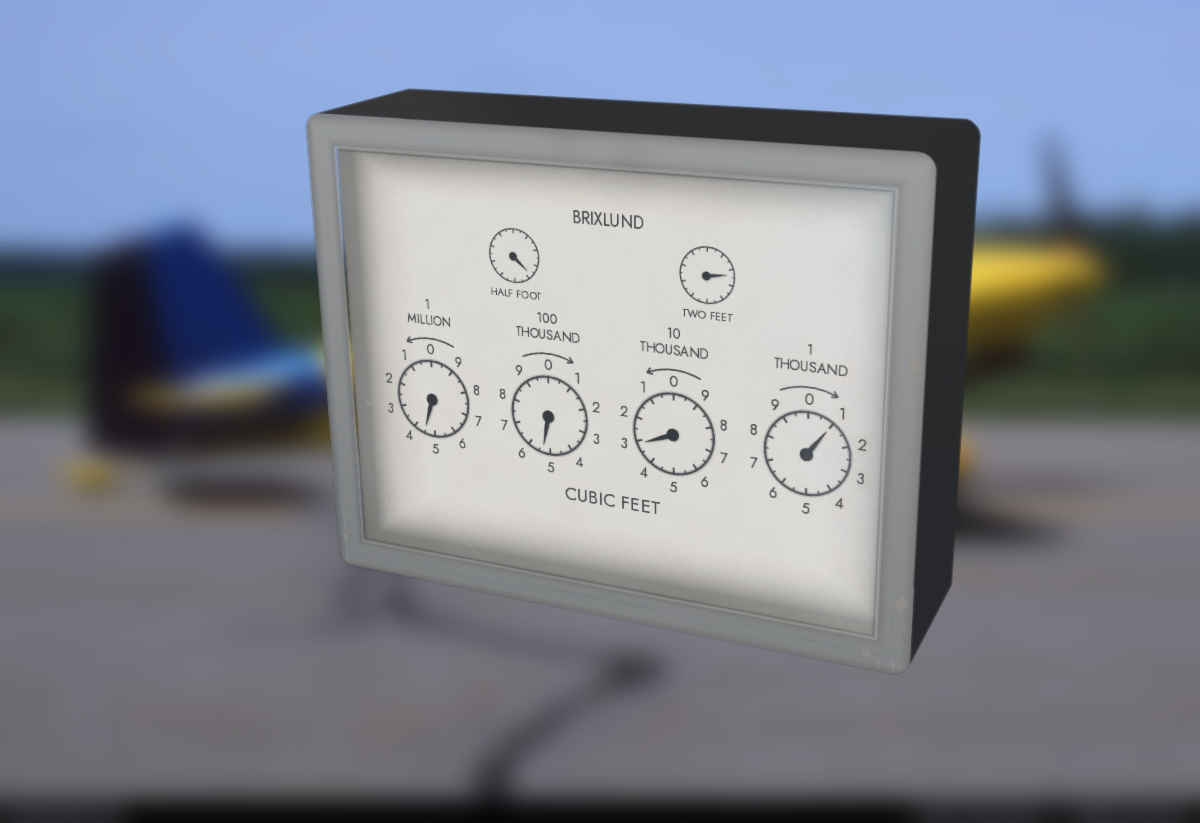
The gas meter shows 453100; ft³
